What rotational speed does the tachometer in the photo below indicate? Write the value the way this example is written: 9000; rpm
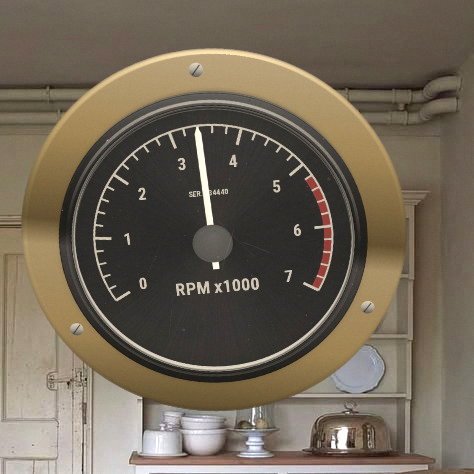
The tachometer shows 3400; rpm
